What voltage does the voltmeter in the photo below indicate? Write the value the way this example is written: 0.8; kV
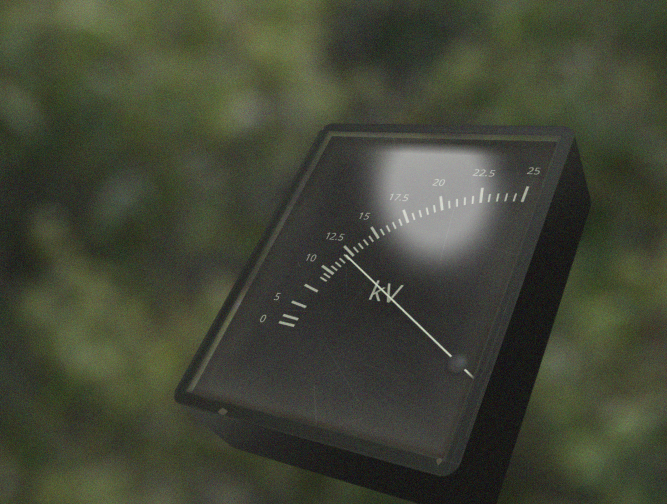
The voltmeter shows 12; kV
